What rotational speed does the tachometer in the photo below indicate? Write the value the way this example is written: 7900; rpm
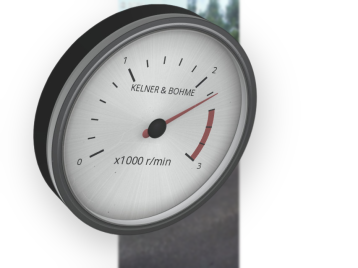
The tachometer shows 2200; rpm
